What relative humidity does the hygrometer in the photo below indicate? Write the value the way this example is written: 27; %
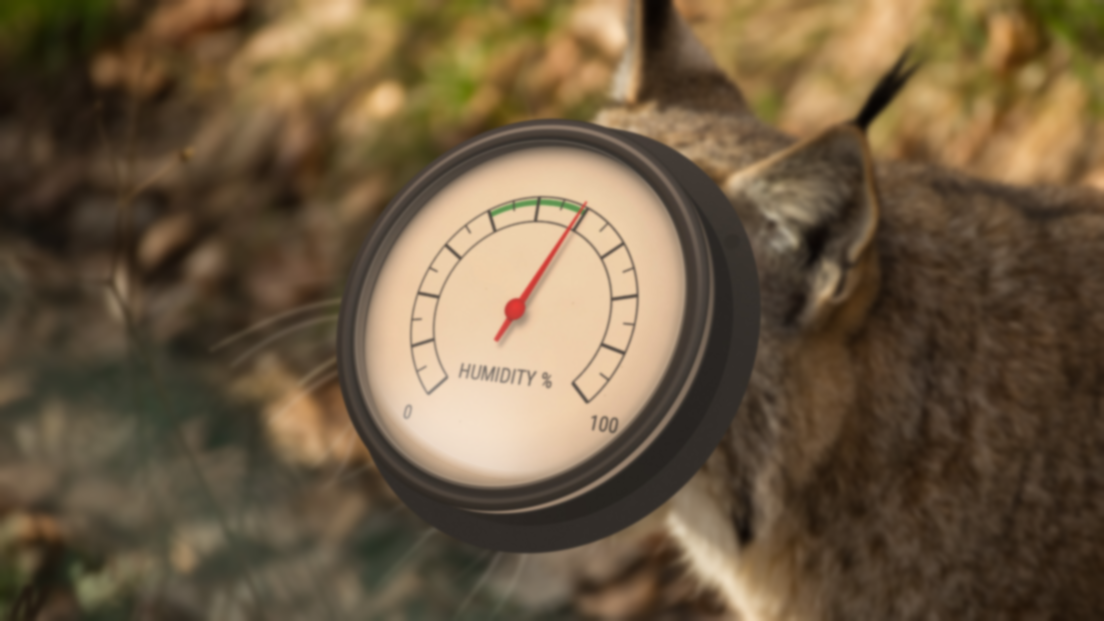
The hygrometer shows 60; %
